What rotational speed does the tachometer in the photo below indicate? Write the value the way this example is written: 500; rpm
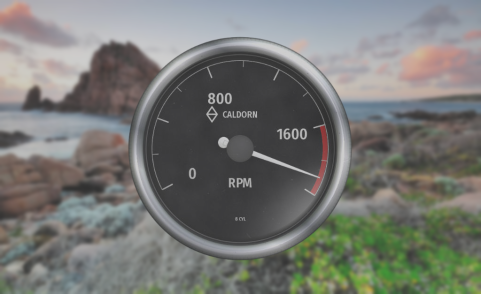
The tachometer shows 1900; rpm
